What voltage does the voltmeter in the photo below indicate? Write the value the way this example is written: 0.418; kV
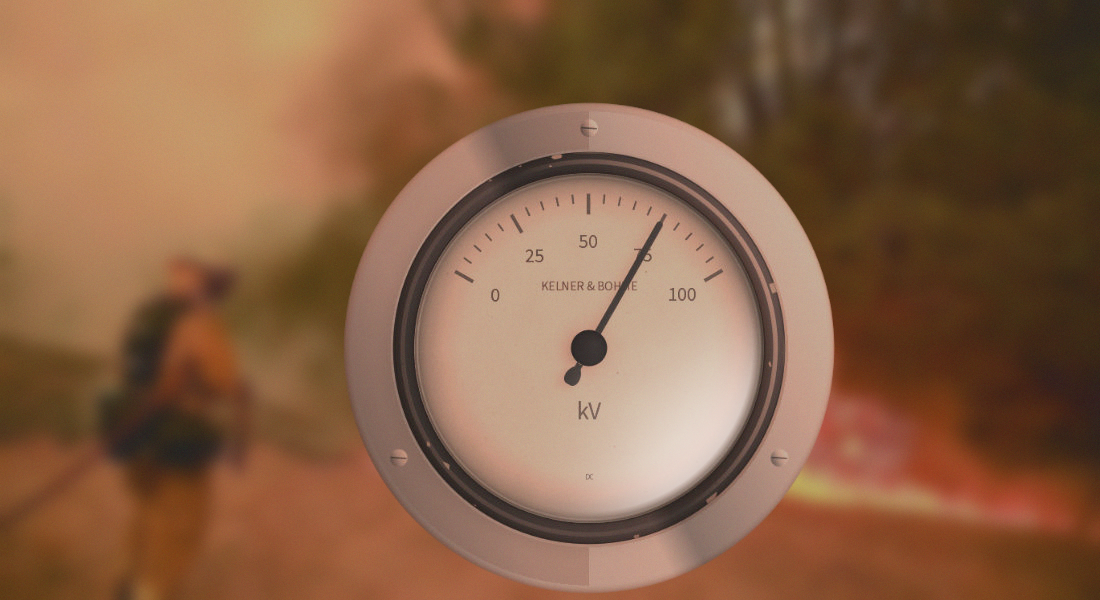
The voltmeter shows 75; kV
